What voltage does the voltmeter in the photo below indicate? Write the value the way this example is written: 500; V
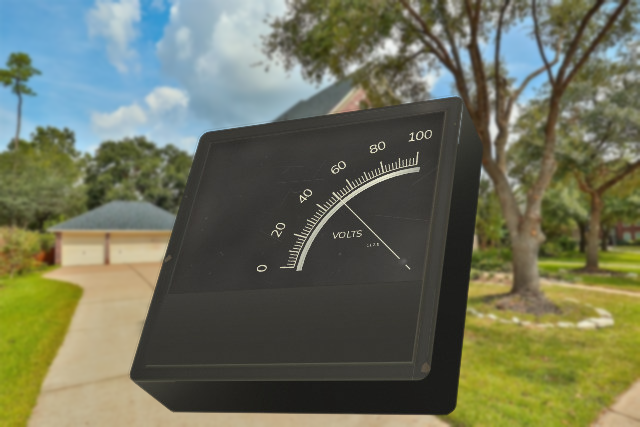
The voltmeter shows 50; V
